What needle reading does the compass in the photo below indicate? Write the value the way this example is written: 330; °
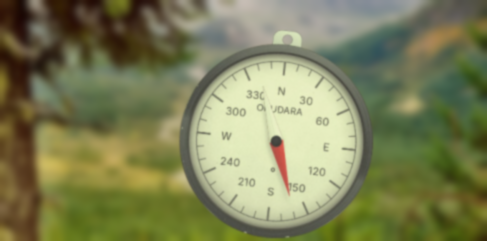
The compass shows 160; °
